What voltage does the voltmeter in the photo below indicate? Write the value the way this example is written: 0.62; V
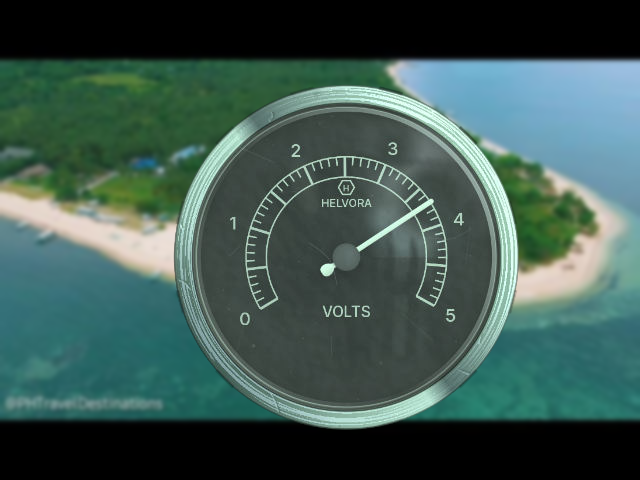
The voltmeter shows 3.7; V
